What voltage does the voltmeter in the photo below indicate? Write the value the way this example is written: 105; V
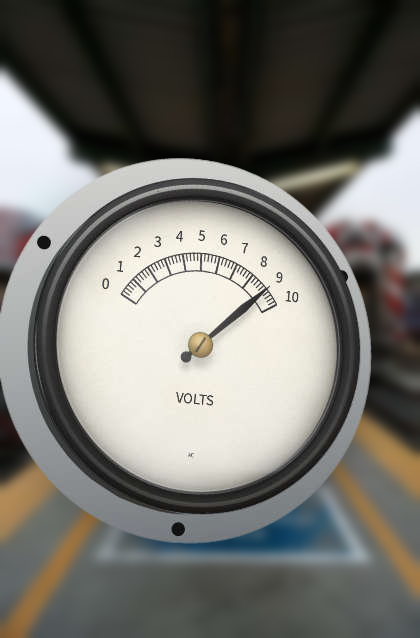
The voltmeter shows 9; V
